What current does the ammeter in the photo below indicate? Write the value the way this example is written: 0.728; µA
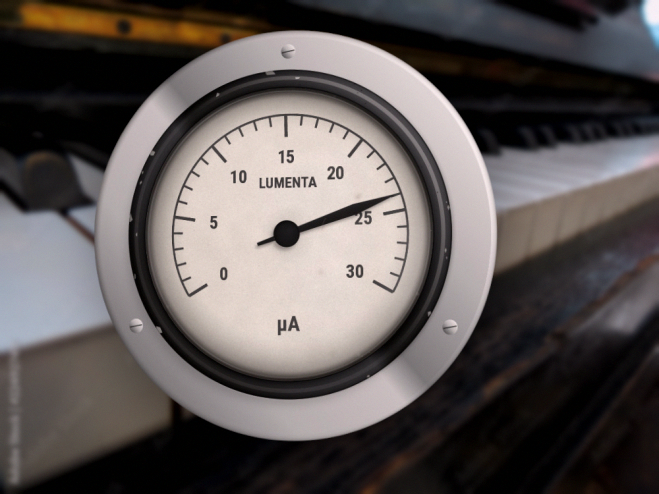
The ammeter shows 24; µA
